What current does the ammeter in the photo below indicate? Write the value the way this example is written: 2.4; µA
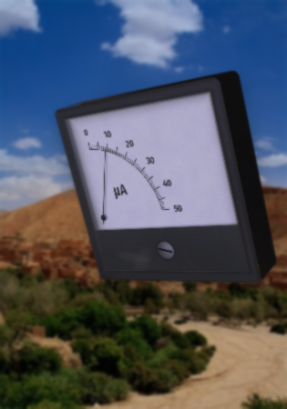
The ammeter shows 10; µA
